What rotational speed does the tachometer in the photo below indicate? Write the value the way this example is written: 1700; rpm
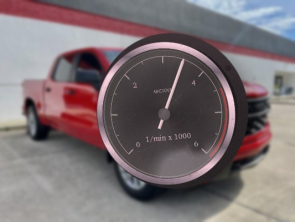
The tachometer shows 3500; rpm
